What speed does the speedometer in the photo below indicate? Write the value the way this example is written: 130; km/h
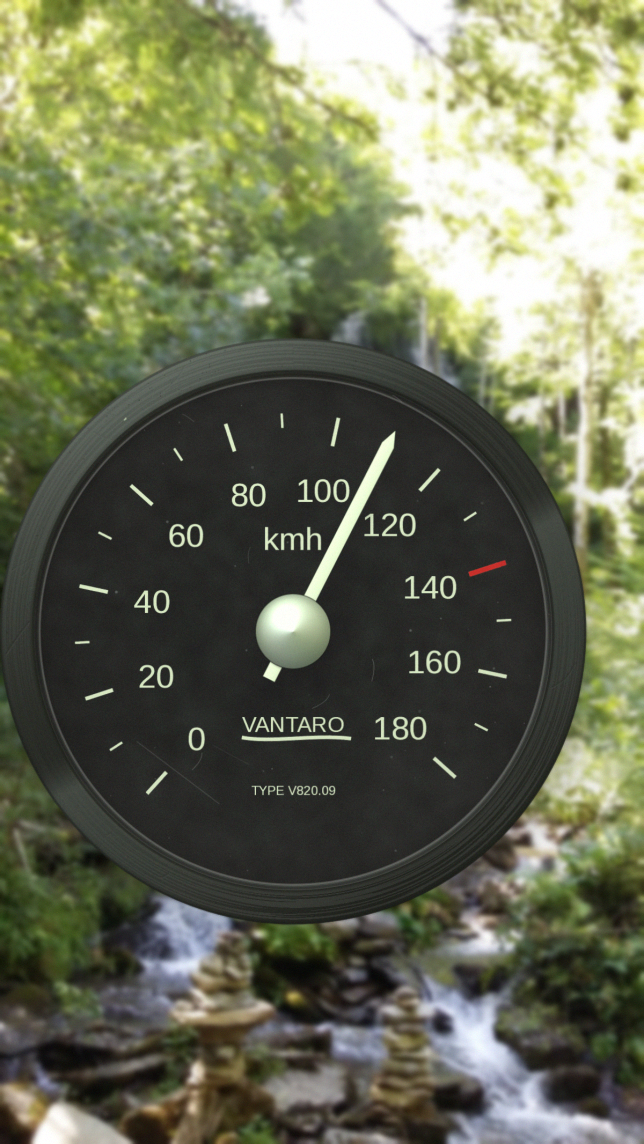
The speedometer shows 110; km/h
